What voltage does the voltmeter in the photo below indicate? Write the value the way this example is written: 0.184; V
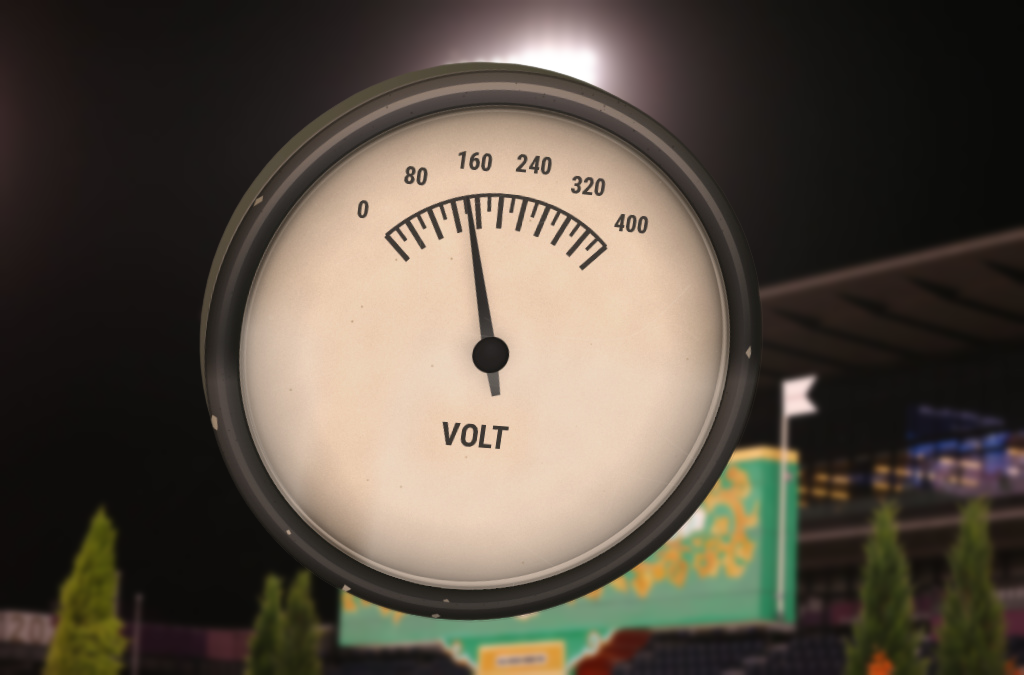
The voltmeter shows 140; V
